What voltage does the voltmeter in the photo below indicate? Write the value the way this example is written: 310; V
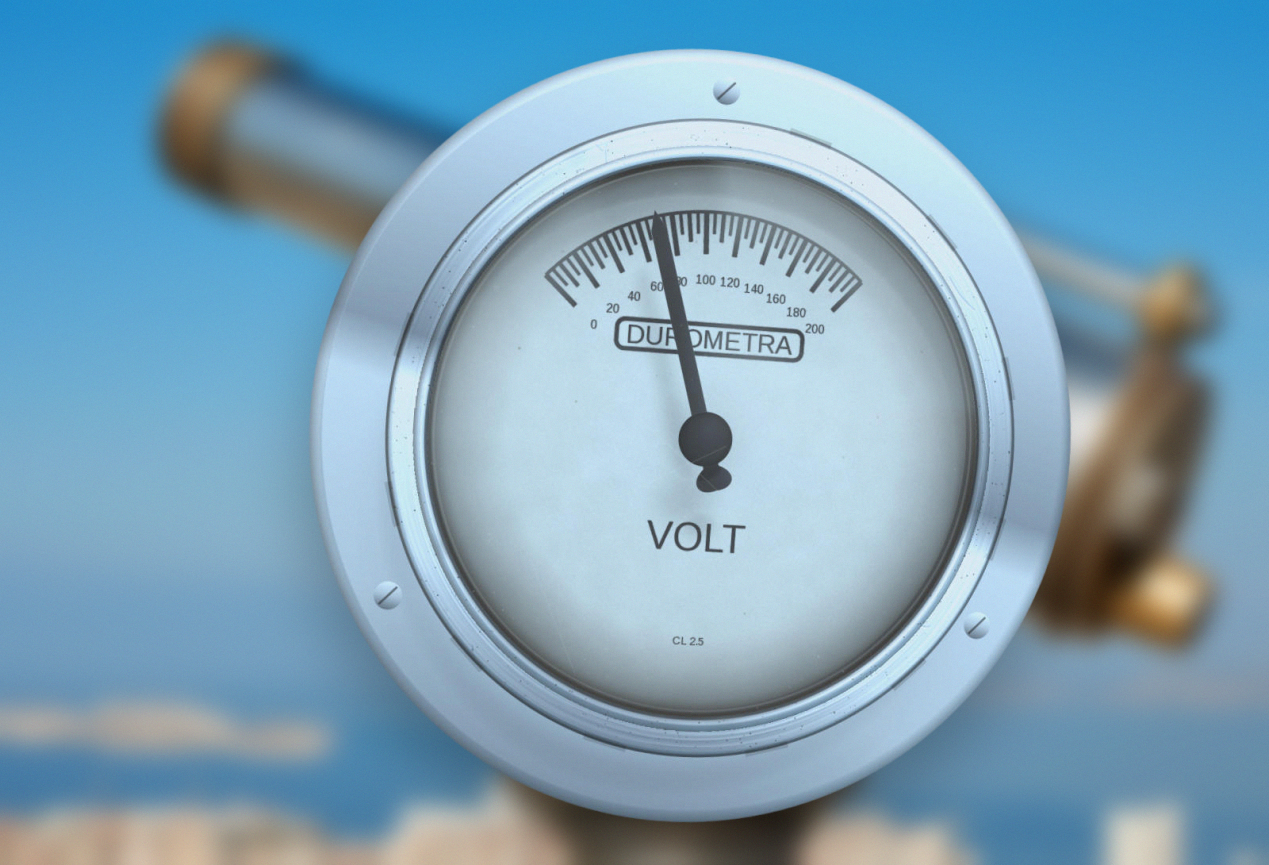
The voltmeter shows 70; V
